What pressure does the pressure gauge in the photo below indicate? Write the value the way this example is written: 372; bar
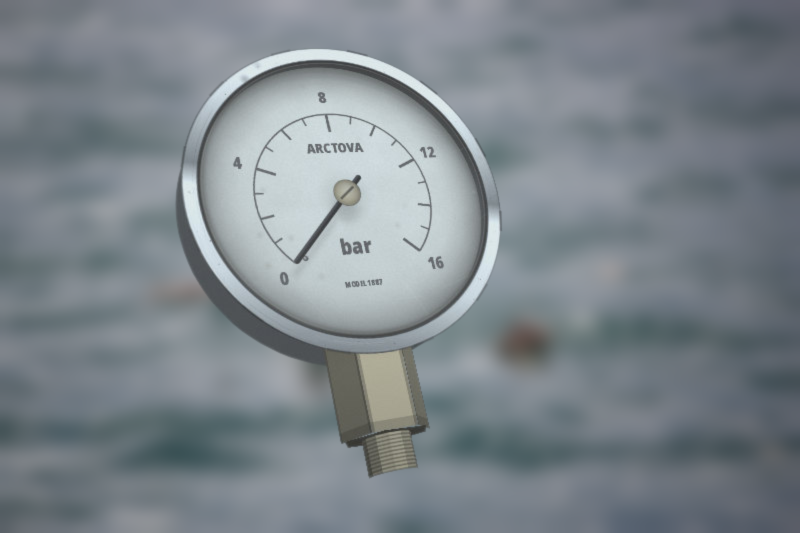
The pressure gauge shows 0; bar
